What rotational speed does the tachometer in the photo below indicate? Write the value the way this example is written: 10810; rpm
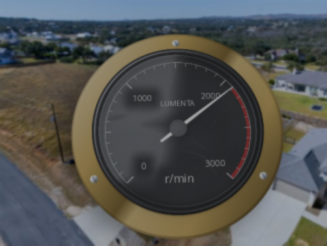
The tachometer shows 2100; rpm
